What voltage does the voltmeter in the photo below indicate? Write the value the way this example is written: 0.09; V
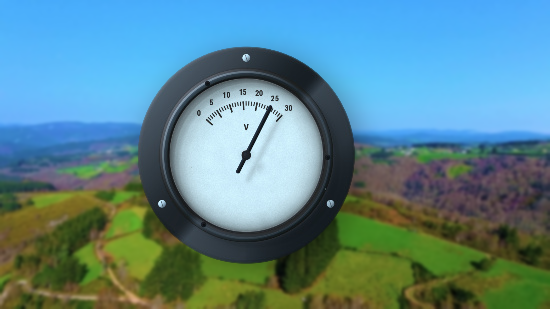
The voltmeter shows 25; V
